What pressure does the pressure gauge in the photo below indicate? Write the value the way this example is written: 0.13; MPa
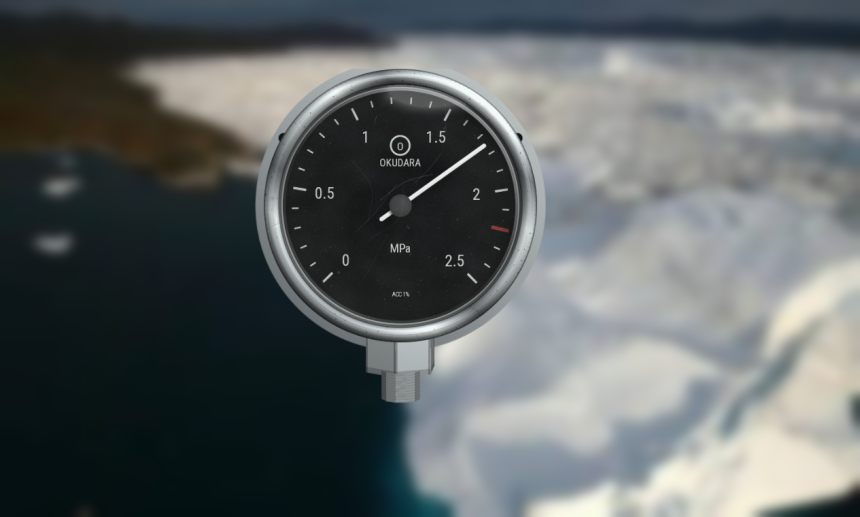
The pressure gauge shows 1.75; MPa
